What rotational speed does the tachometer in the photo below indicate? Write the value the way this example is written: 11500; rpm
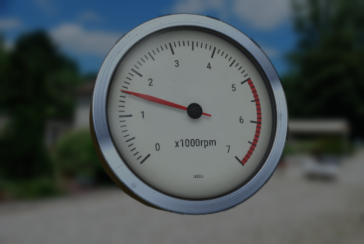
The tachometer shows 1500; rpm
